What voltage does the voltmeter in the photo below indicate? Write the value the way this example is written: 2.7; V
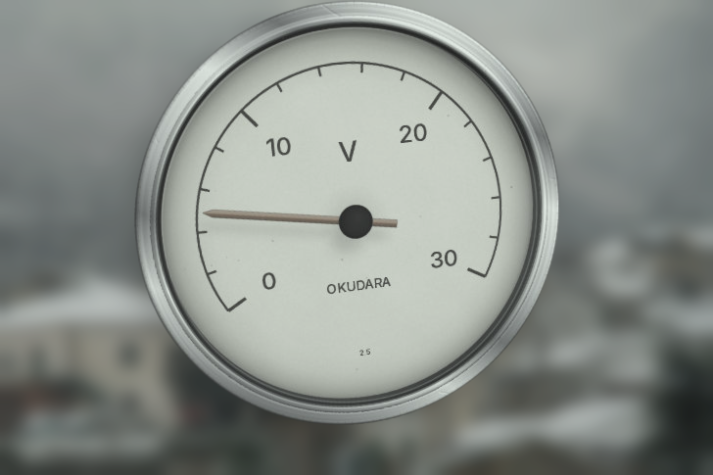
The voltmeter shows 5; V
